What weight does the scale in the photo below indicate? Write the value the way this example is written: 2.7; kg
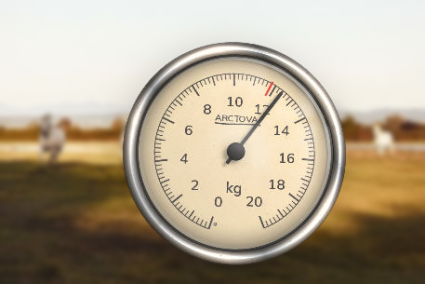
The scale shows 12.4; kg
